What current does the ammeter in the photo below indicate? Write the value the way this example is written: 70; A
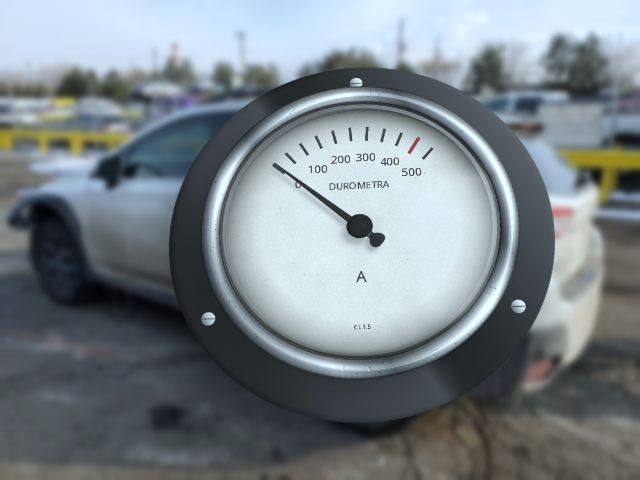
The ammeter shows 0; A
